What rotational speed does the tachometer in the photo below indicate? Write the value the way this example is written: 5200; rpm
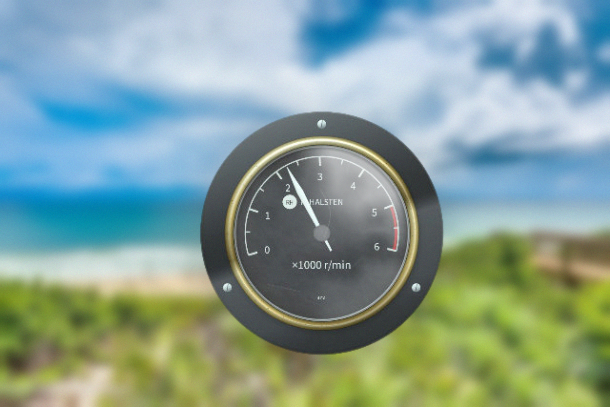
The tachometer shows 2250; rpm
